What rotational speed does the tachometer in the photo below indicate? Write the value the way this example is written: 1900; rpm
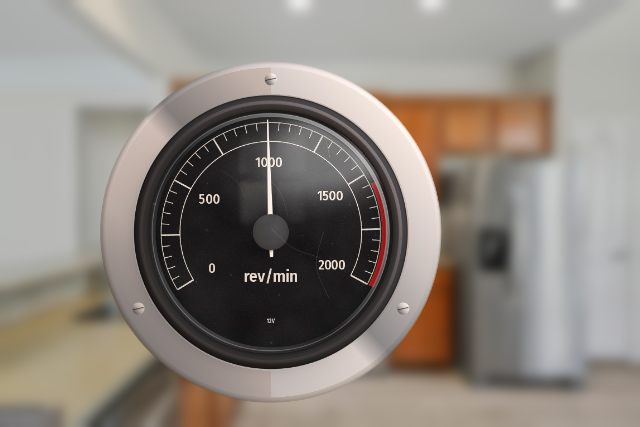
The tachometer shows 1000; rpm
